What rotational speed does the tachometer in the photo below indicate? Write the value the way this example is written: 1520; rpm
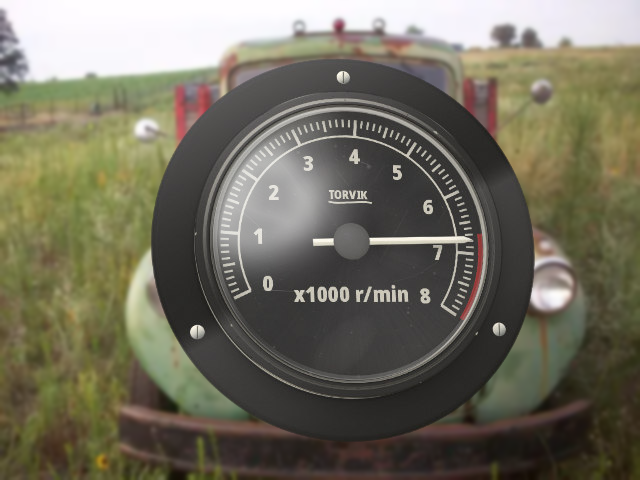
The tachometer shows 6800; rpm
